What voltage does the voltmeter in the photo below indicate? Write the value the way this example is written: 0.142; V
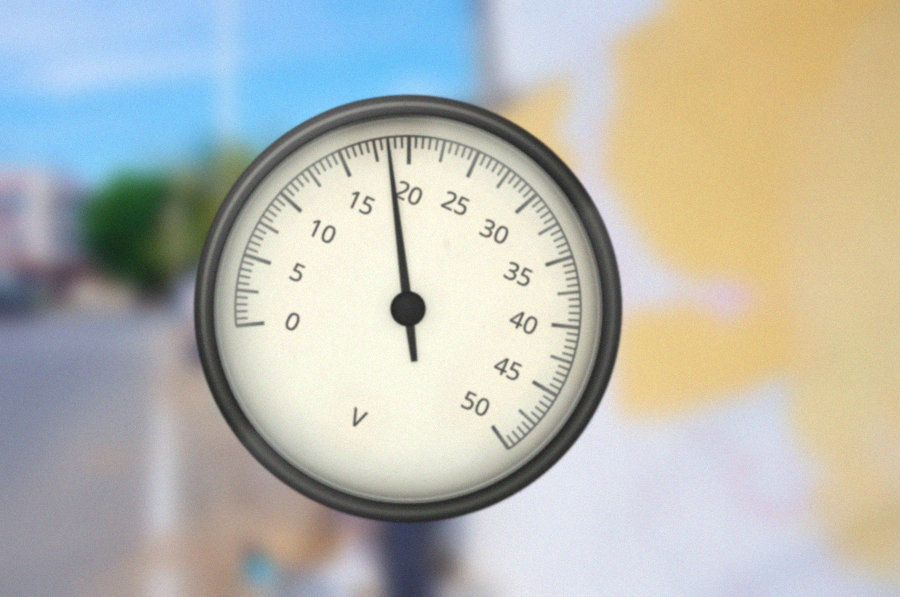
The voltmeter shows 18.5; V
